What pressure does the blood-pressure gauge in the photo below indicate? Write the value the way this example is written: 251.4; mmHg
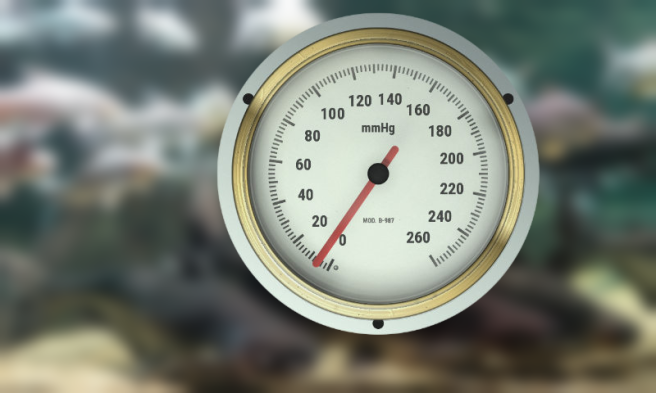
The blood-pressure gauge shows 6; mmHg
